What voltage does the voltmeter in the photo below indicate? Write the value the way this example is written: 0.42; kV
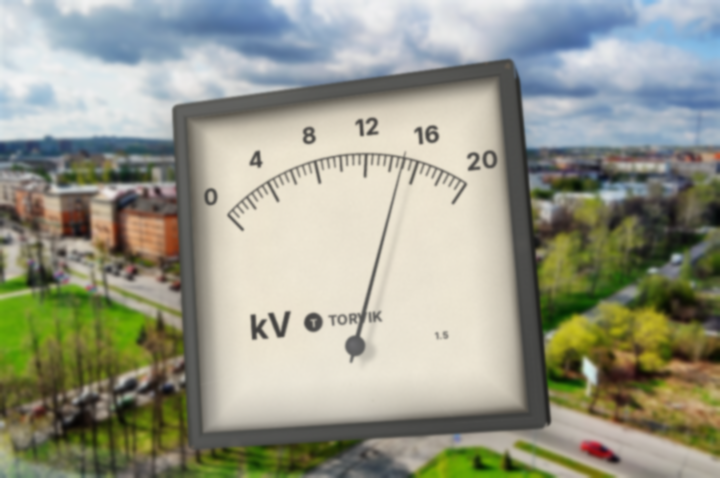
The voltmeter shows 15; kV
